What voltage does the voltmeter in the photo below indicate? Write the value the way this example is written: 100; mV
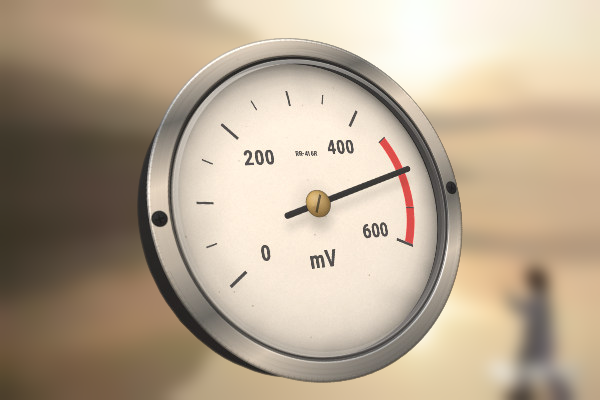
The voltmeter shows 500; mV
